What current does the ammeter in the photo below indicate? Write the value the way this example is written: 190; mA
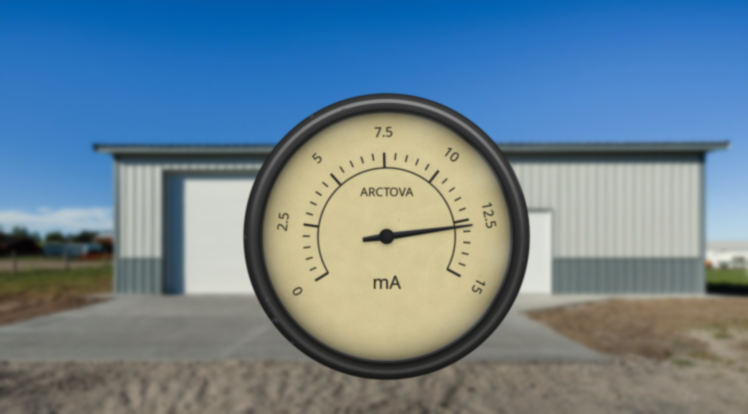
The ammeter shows 12.75; mA
